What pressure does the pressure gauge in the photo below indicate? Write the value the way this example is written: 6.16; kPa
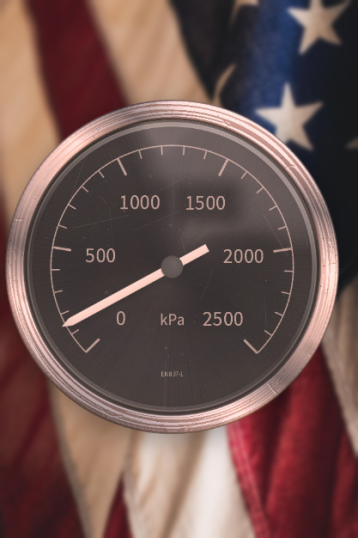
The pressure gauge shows 150; kPa
